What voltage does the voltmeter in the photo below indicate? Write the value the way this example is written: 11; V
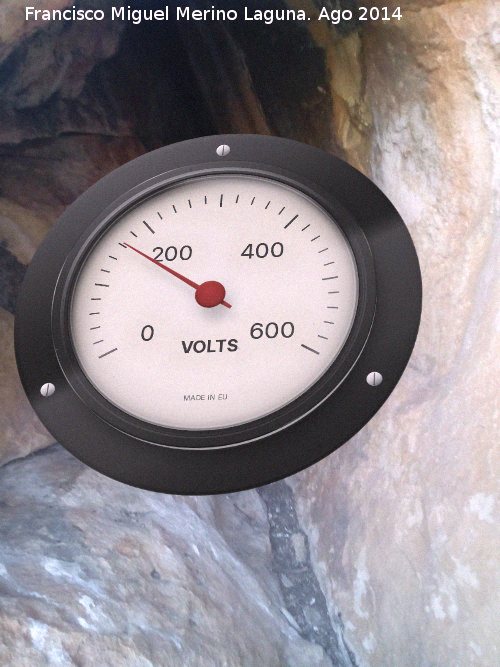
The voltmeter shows 160; V
